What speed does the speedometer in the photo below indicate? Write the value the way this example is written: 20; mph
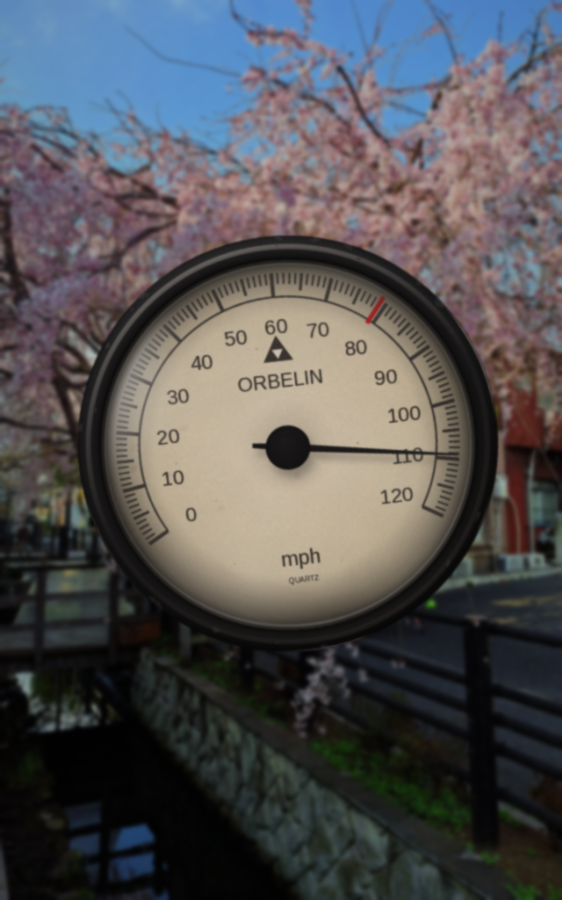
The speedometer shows 109; mph
